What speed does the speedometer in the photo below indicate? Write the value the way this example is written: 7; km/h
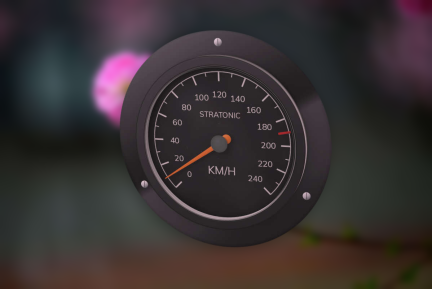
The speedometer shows 10; km/h
